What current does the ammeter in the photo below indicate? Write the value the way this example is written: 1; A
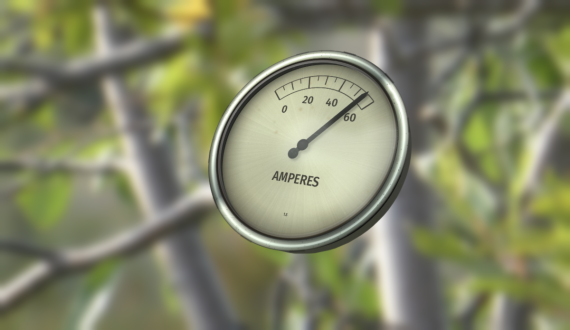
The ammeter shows 55; A
